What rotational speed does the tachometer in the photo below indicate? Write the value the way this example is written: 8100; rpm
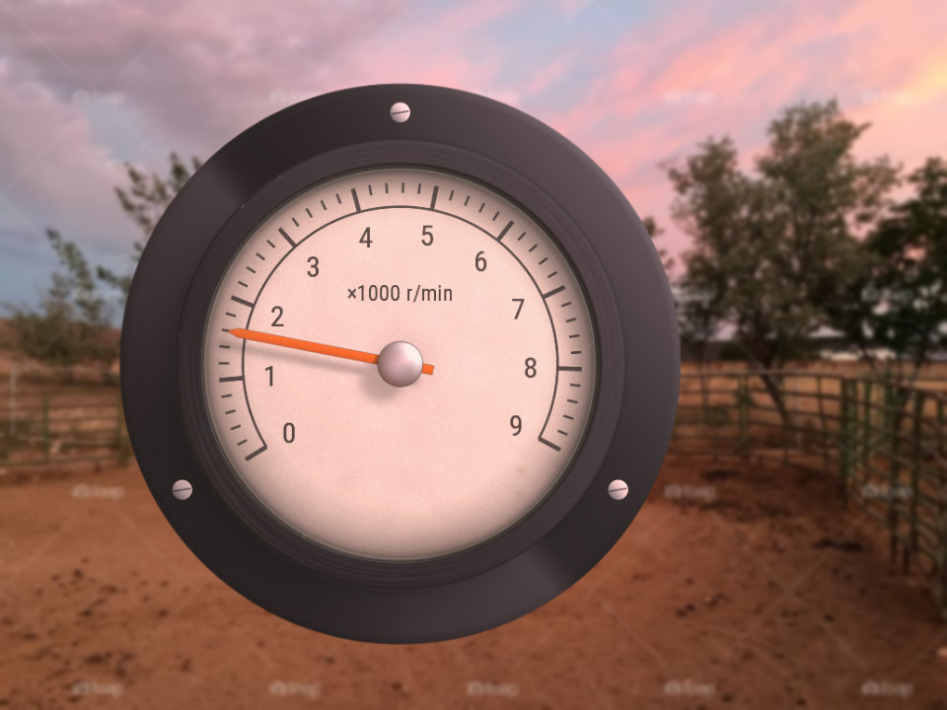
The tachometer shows 1600; rpm
